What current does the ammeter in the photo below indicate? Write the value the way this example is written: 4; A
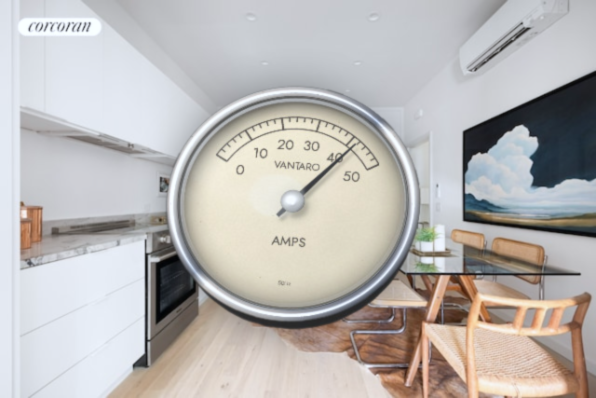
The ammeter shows 42; A
